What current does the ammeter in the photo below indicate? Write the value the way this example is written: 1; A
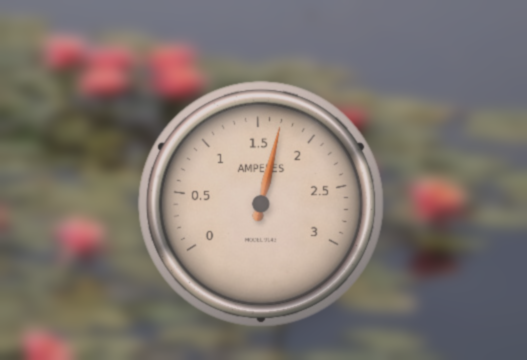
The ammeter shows 1.7; A
